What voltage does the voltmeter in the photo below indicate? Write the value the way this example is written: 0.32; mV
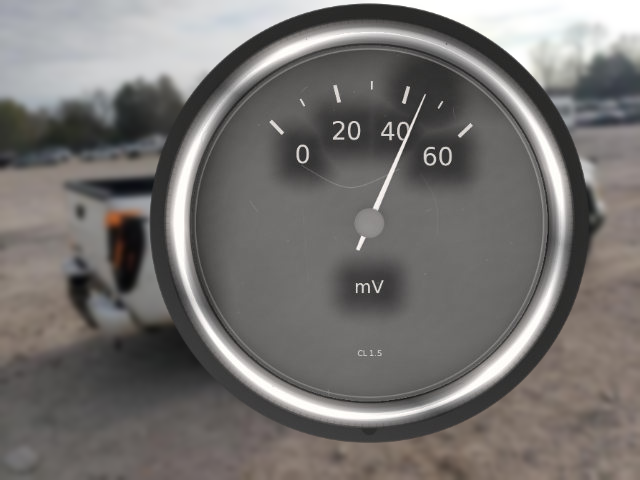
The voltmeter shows 45; mV
